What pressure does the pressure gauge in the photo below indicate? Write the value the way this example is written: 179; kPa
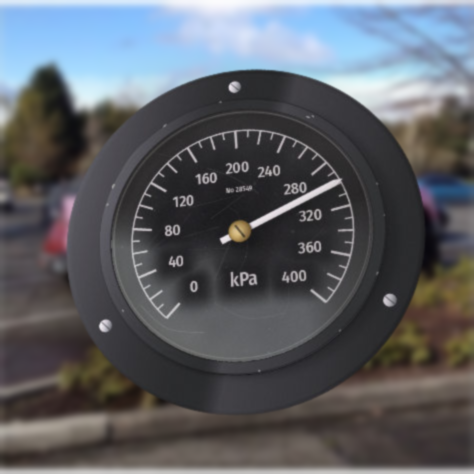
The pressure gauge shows 300; kPa
